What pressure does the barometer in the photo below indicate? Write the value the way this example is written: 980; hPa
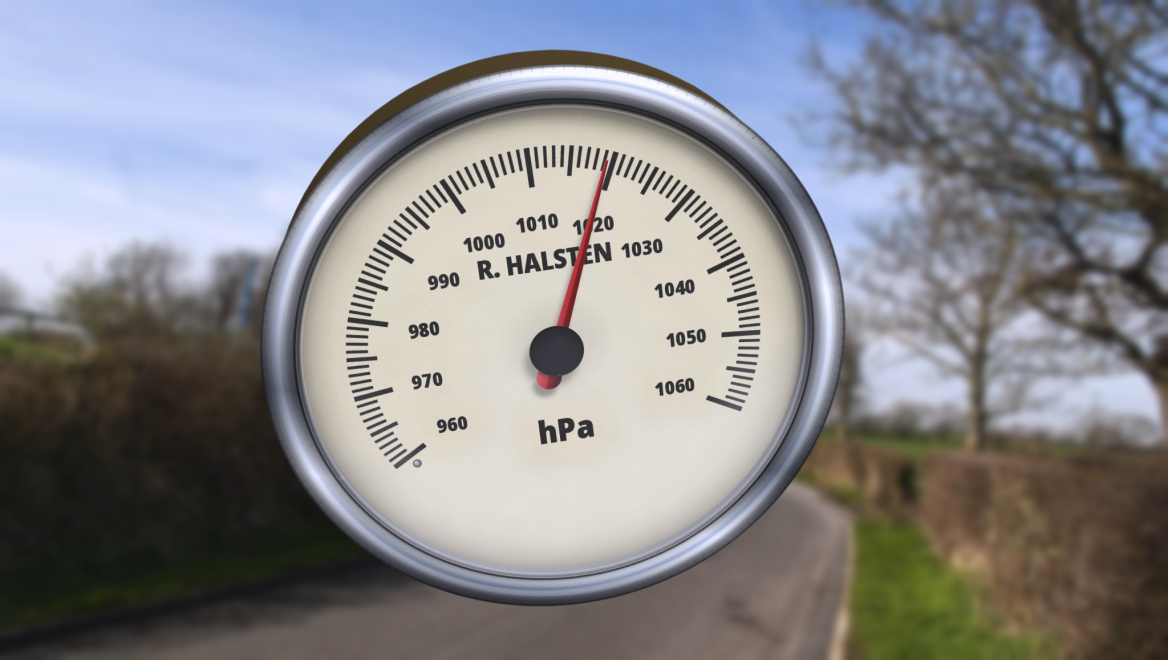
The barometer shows 1019; hPa
